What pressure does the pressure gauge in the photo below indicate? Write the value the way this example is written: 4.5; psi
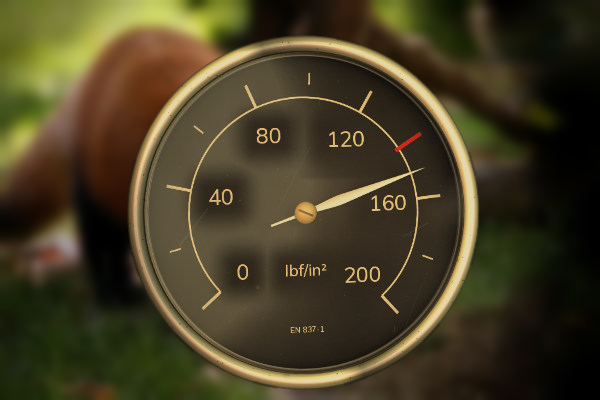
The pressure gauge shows 150; psi
